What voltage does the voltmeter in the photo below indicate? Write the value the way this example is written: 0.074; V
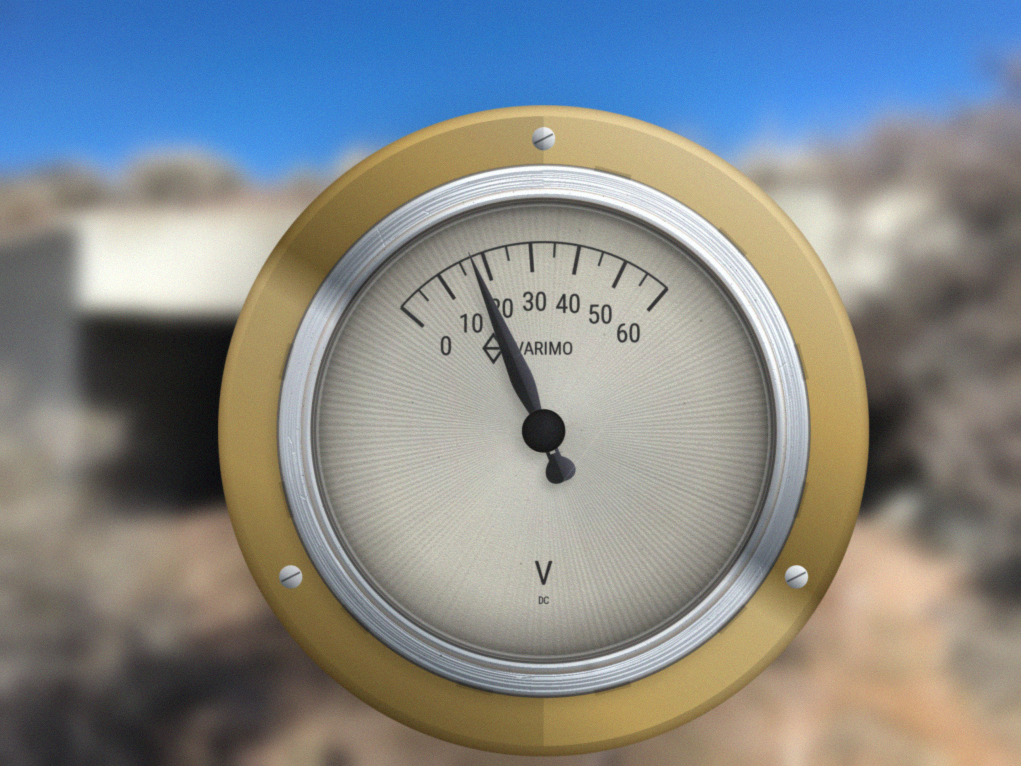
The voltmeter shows 17.5; V
